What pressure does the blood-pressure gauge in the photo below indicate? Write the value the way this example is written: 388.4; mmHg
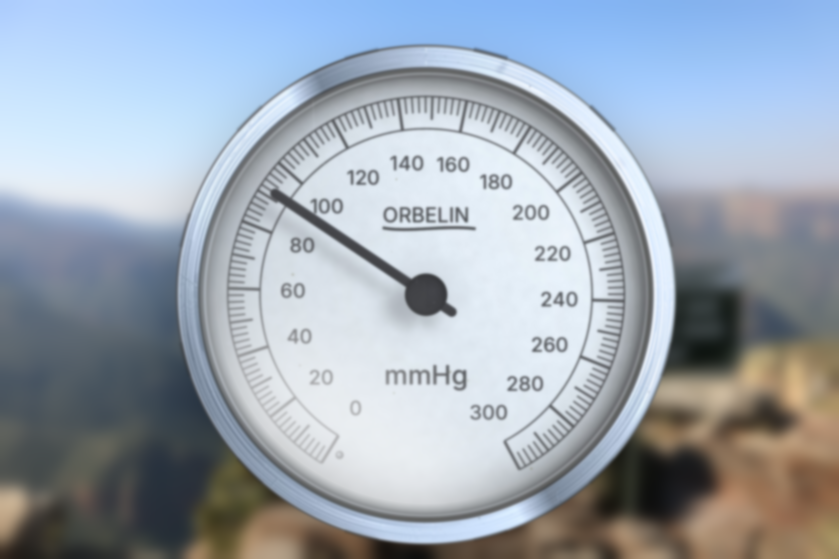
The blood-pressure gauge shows 92; mmHg
